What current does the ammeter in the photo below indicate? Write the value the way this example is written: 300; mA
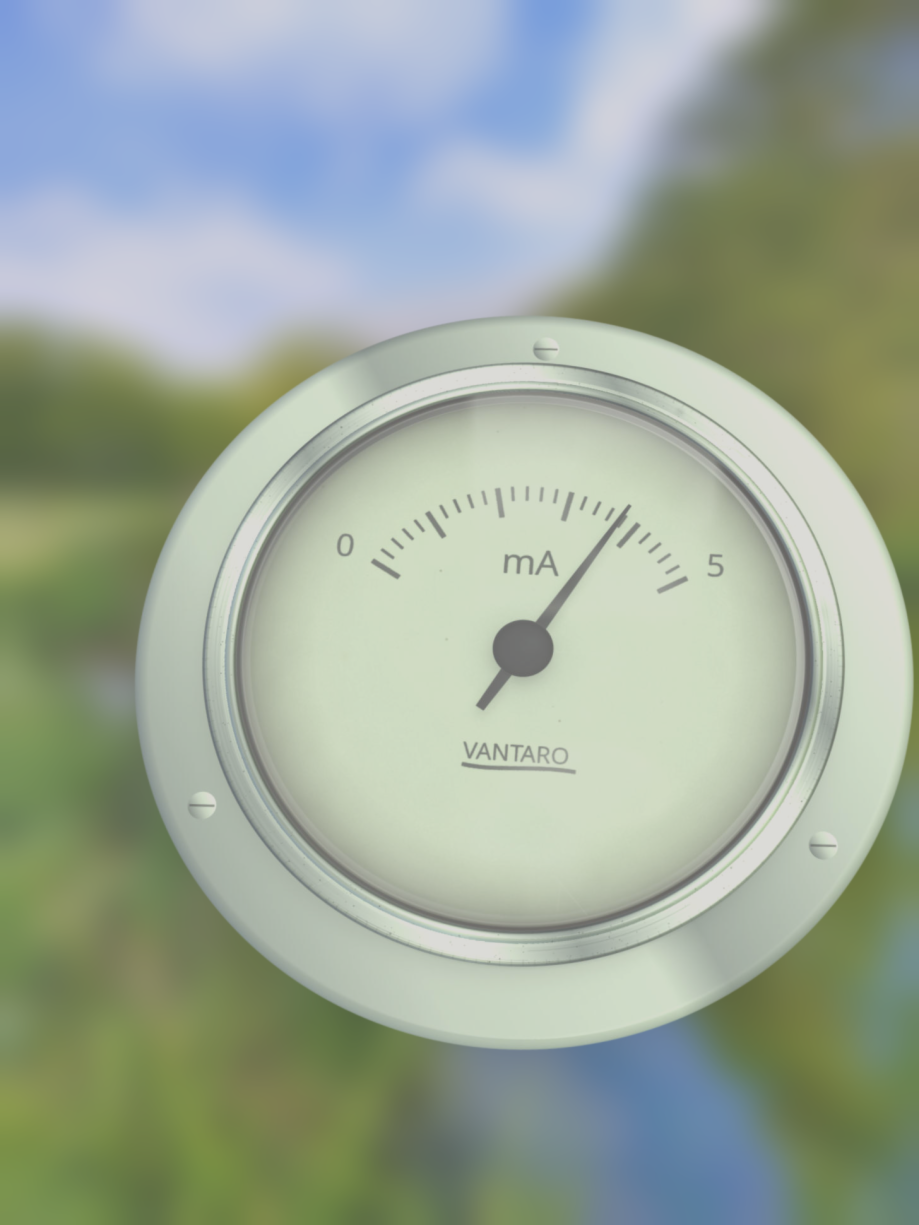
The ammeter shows 3.8; mA
